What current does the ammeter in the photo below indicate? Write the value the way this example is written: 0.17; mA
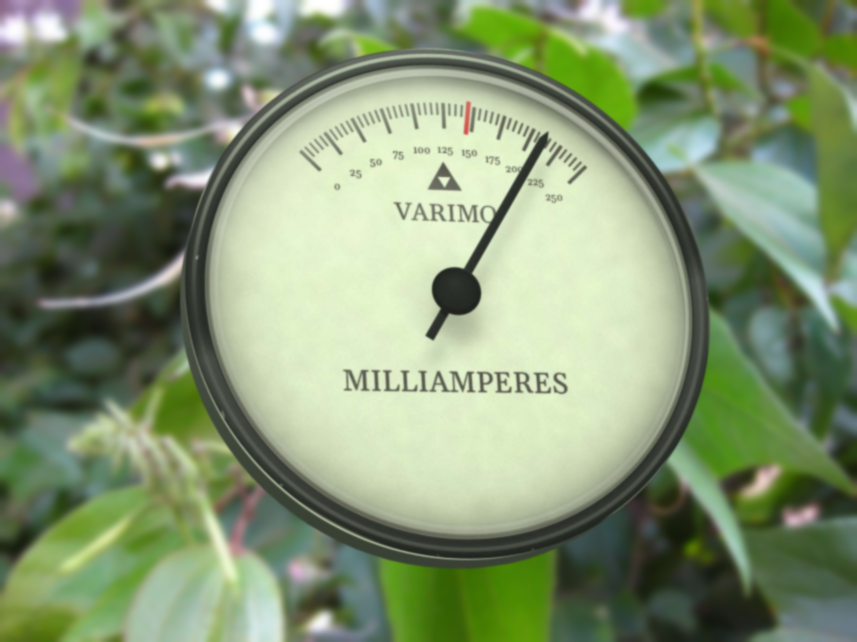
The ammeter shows 210; mA
